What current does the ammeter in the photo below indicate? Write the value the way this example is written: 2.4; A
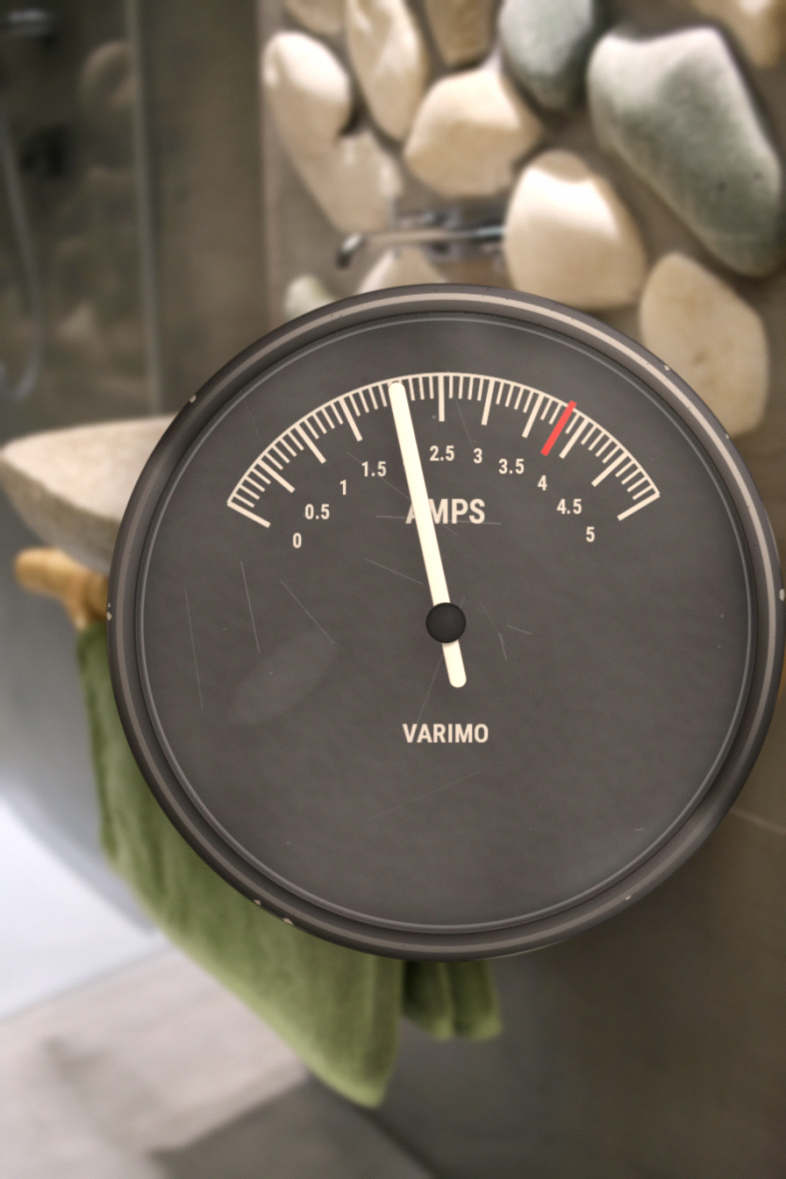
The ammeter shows 2.05; A
